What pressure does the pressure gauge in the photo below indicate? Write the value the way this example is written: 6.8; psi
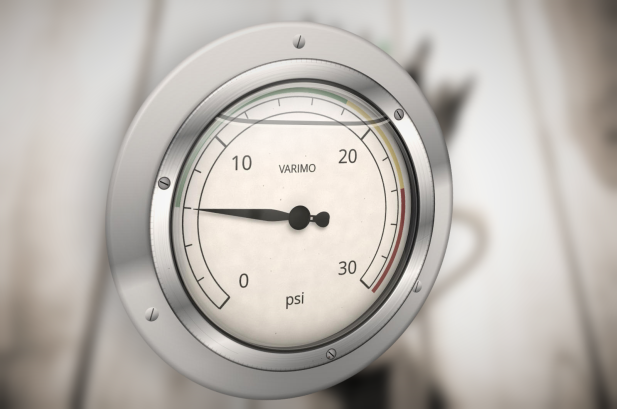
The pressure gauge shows 6; psi
